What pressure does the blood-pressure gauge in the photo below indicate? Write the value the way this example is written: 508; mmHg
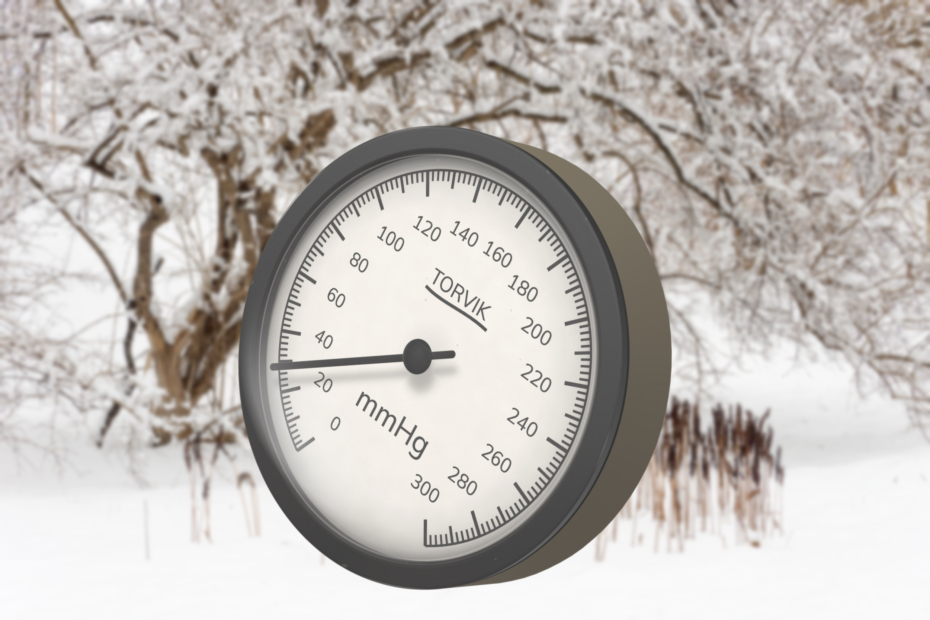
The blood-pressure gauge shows 28; mmHg
